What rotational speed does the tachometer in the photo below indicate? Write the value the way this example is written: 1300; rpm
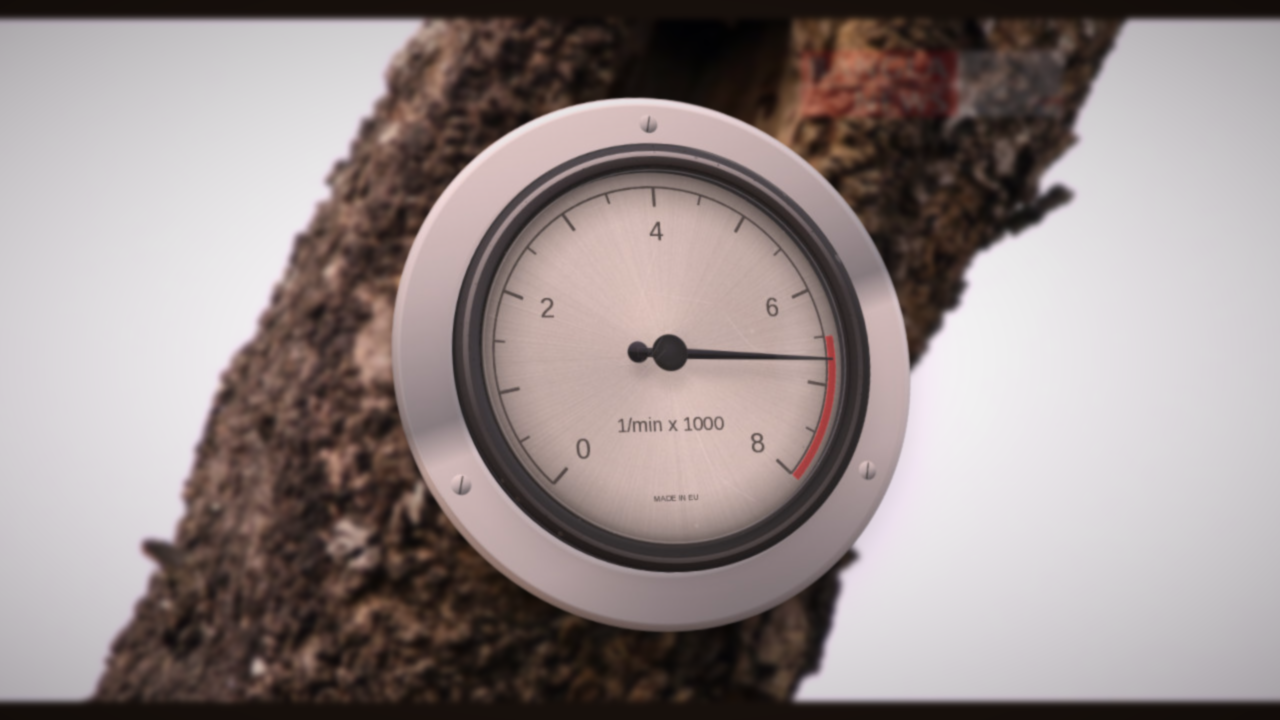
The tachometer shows 6750; rpm
